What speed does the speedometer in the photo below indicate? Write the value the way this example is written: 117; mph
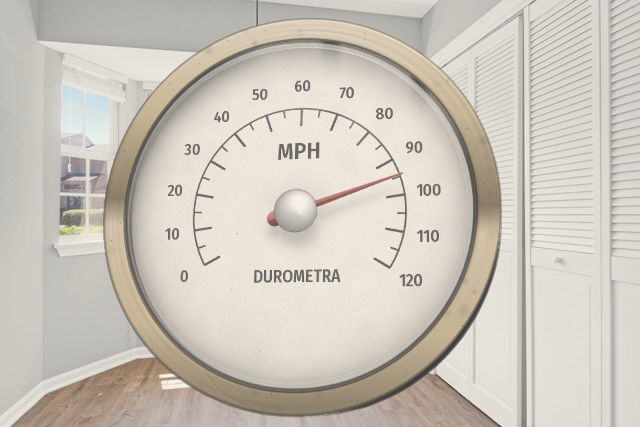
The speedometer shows 95; mph
